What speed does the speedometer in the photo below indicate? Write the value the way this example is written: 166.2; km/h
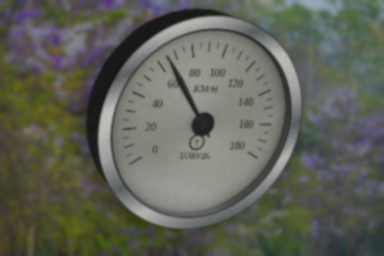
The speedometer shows 65; km/h
